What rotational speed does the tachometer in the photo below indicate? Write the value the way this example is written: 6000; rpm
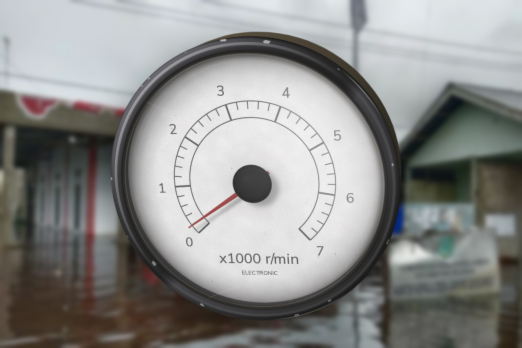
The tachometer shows 200; rpm
